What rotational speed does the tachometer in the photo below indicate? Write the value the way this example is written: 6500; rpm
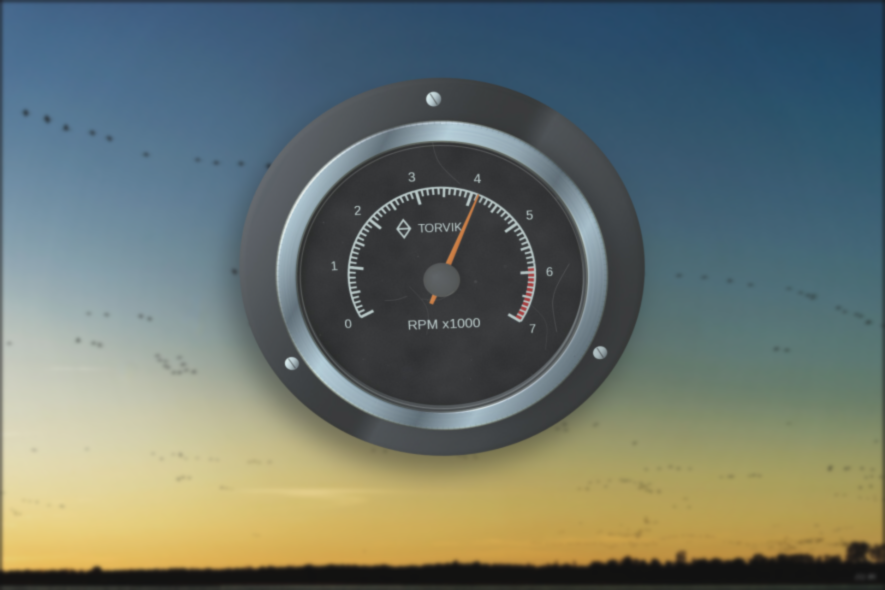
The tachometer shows 4100; rpm
